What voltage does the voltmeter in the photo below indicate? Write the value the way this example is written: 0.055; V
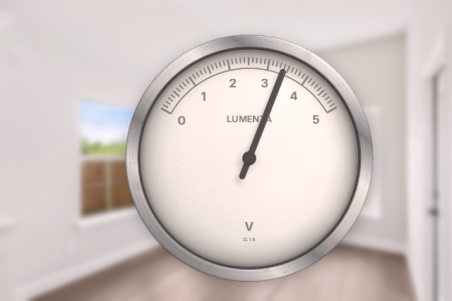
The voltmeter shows 3.4; V
